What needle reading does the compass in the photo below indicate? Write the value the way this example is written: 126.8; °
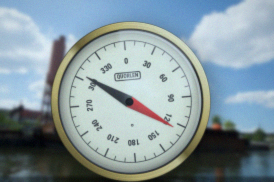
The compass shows 125; °
